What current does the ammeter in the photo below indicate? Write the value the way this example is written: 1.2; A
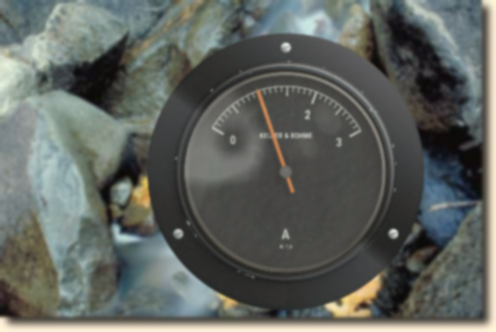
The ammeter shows 1; A
